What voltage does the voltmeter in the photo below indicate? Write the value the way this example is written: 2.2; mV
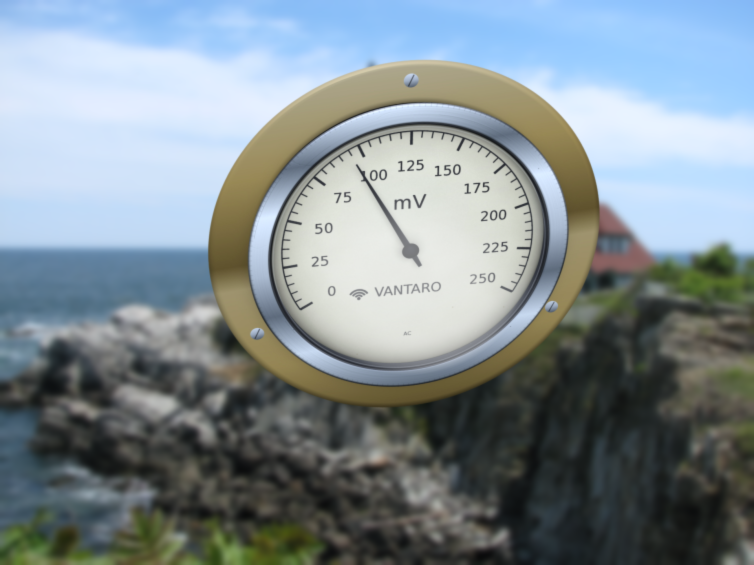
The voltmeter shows 95; mV
